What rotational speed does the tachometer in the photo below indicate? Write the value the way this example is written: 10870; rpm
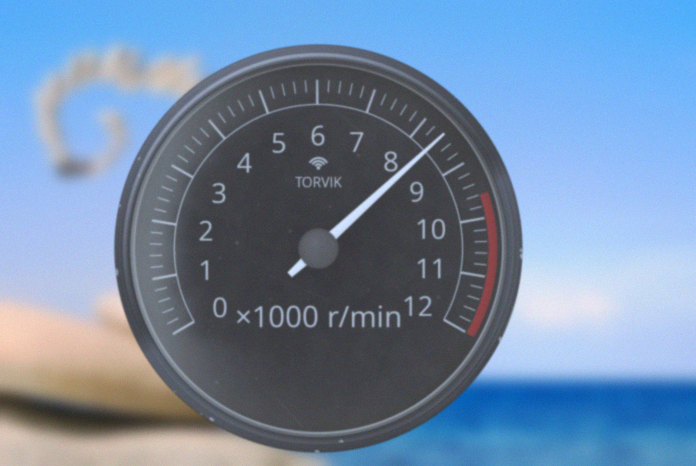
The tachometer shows 8400; rpm
